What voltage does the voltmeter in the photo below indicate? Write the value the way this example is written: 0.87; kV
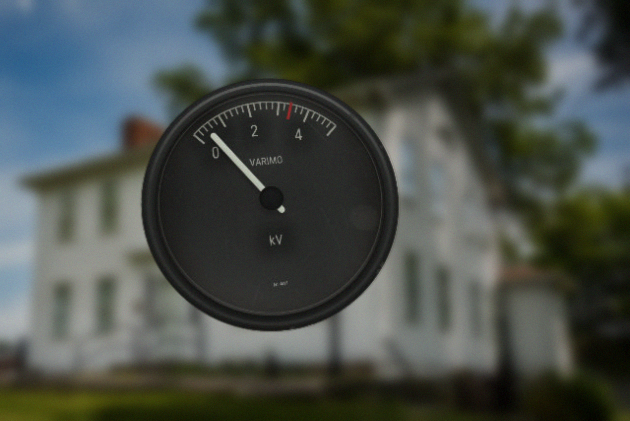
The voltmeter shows 0.4; kV
